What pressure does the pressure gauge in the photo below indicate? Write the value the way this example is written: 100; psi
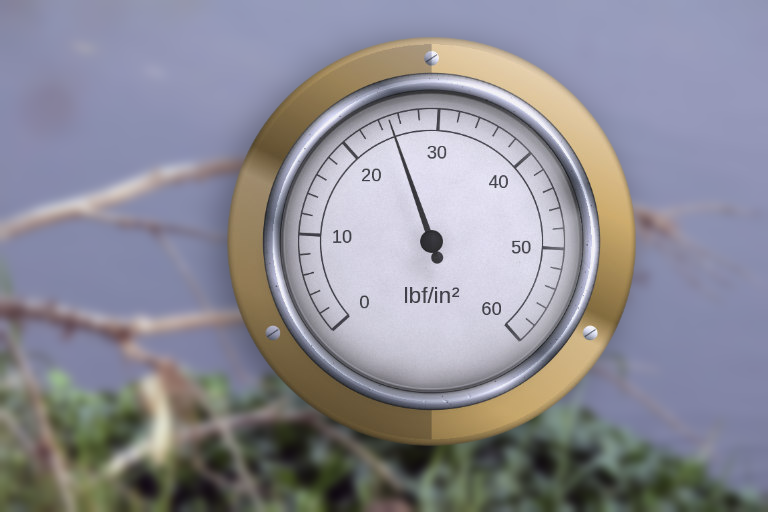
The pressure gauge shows 25; psi
